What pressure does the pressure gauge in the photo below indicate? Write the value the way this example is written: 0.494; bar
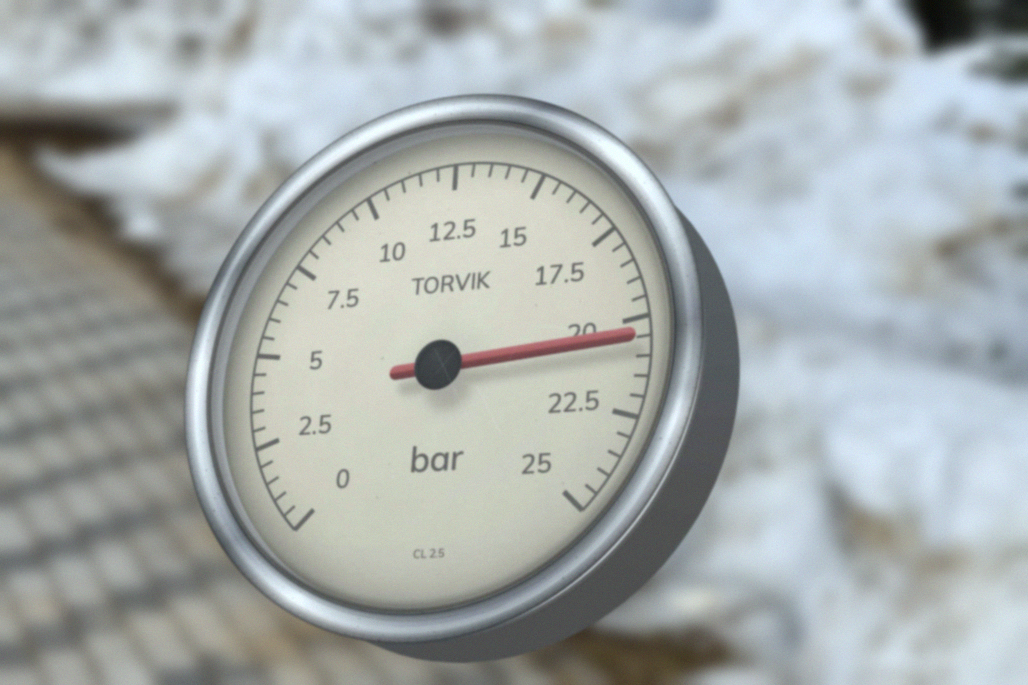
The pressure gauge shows 20.5; bar
